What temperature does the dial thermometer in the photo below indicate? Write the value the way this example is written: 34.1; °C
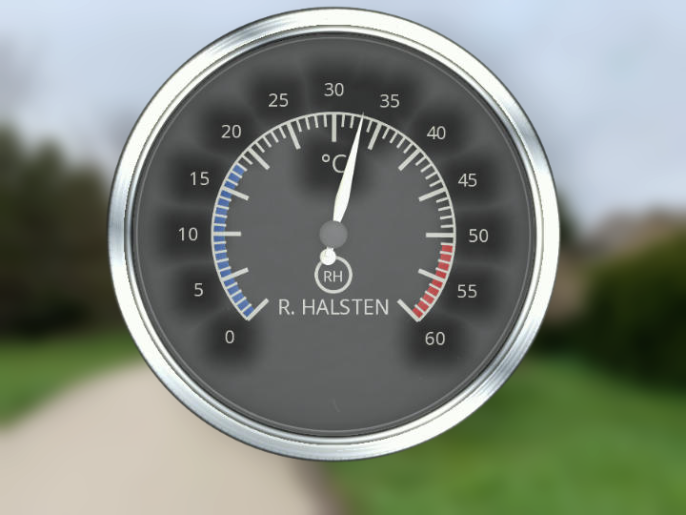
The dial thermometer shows 33; °C
